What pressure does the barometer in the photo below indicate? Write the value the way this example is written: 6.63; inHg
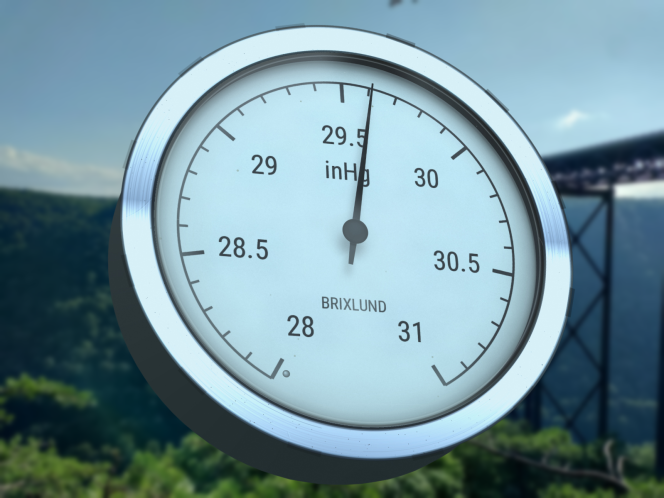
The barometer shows 29.6; inHg
